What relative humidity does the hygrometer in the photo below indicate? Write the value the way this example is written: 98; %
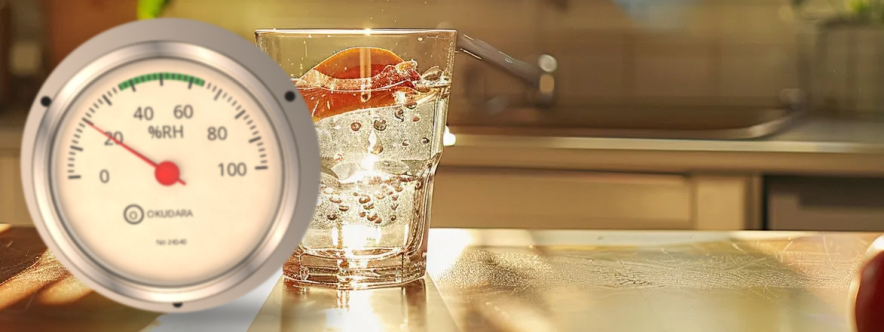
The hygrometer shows 20; %
